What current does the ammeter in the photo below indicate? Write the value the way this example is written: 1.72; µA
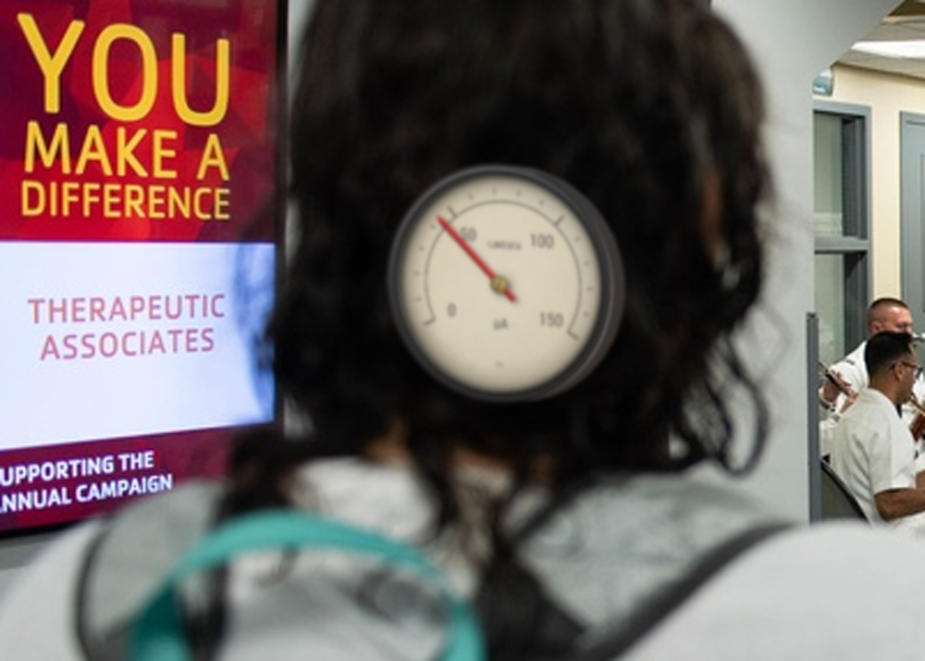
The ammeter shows 45; µA
